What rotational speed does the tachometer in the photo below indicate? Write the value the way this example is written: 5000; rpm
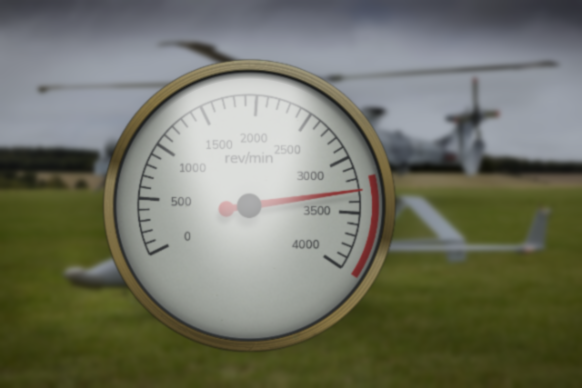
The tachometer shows 3300; rpm
